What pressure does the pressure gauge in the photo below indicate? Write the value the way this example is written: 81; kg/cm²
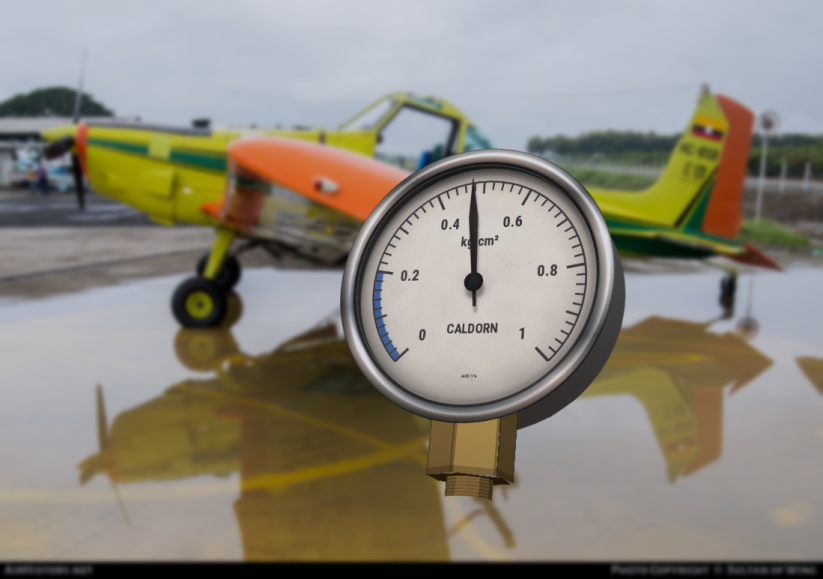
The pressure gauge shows 0.48; kg/cm²
